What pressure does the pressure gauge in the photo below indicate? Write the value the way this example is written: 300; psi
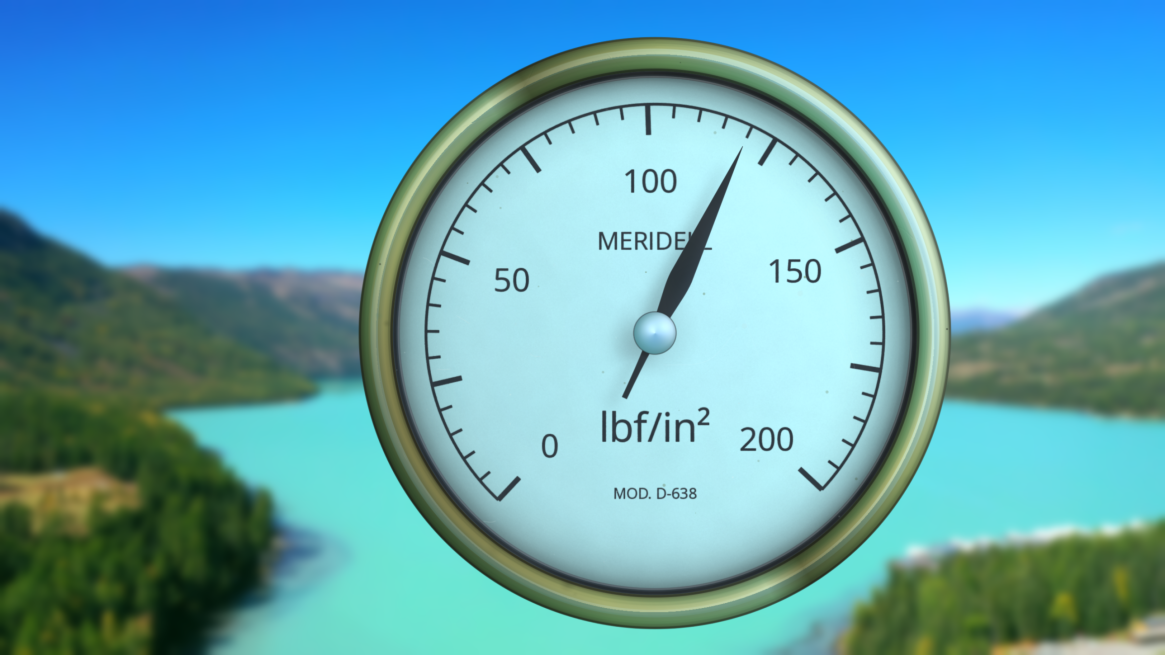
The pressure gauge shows 120; psi
